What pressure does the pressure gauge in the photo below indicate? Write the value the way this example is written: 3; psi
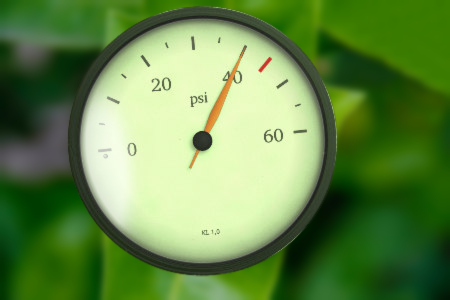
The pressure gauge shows 40; psi
